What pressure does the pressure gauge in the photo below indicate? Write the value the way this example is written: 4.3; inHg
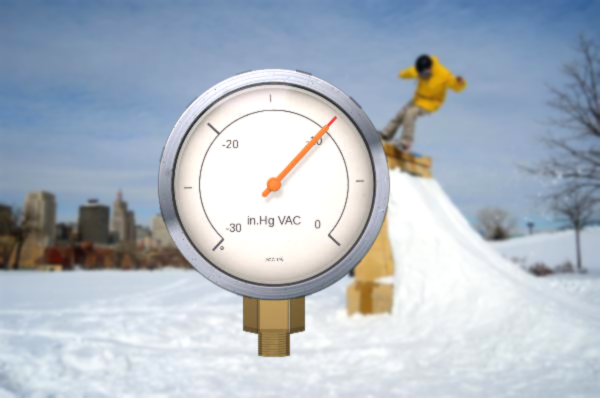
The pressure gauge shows -10; inHg
